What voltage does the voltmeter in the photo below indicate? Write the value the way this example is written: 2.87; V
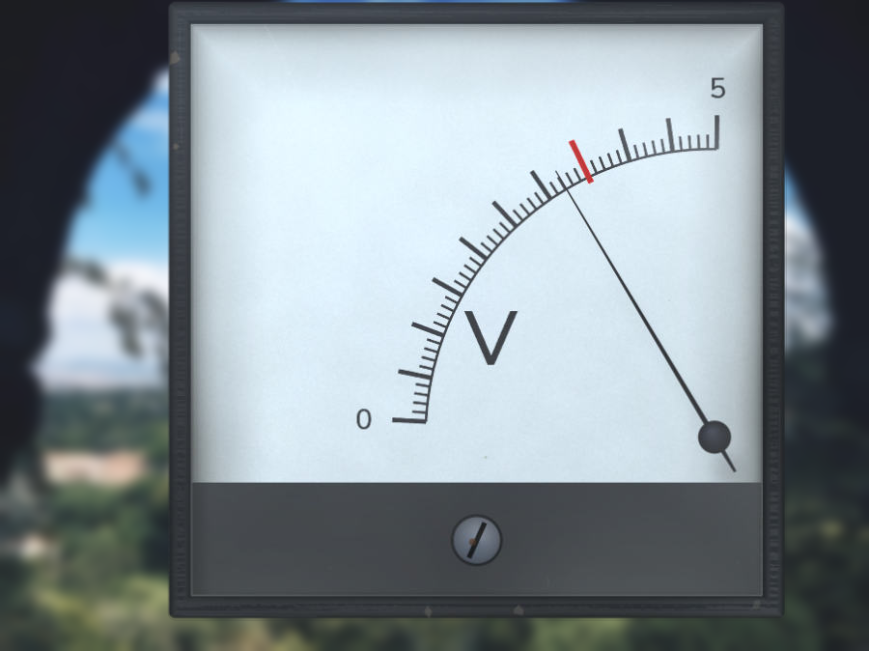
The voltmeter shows 3.2; V
